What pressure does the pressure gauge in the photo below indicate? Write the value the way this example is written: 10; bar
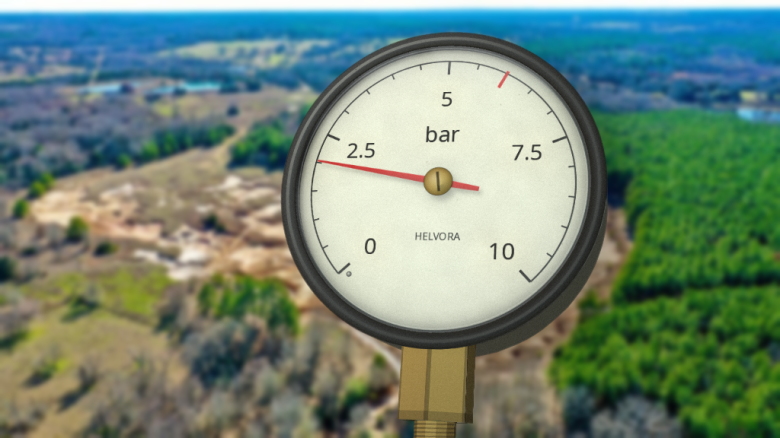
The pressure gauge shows 2; bar
